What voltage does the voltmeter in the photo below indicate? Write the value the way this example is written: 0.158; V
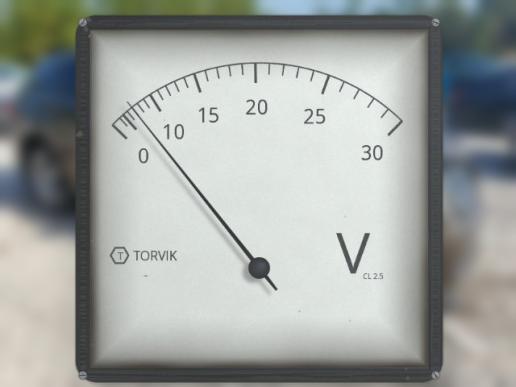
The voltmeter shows 7; V
